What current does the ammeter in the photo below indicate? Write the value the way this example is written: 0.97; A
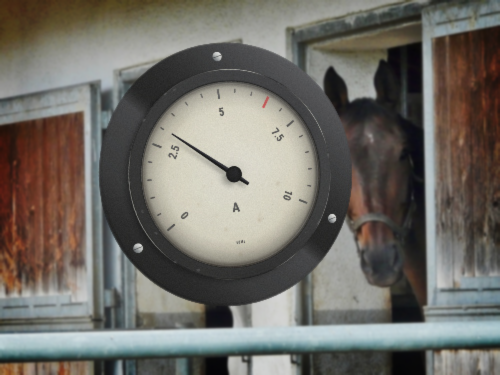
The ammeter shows 3; A
